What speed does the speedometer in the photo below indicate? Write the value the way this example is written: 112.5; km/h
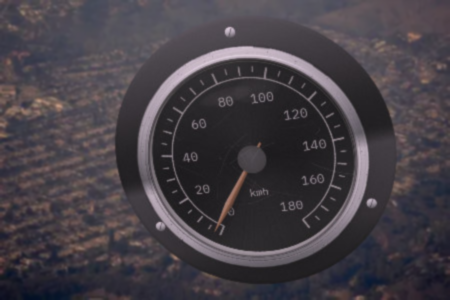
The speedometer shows 2.5; km/h
